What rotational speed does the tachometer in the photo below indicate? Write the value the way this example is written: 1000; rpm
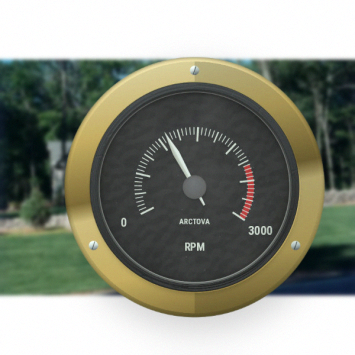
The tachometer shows 1100; rpm
